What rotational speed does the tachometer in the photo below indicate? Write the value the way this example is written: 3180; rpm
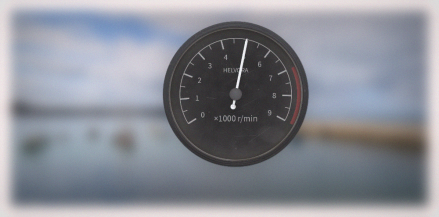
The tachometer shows 5000; rpm
